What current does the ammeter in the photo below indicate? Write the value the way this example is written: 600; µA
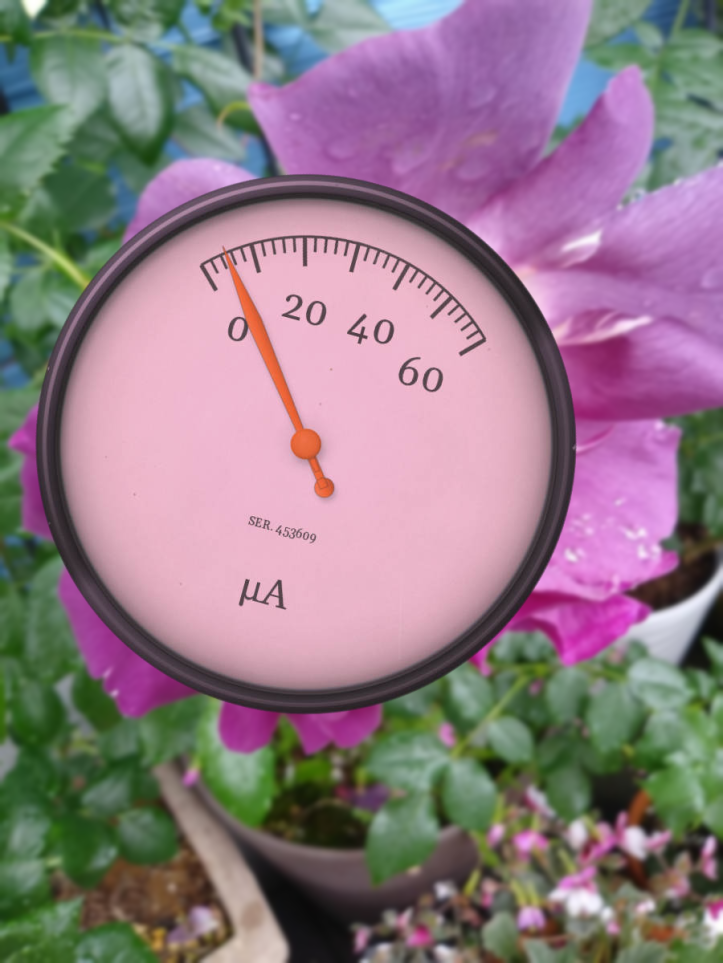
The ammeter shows 5; µA
